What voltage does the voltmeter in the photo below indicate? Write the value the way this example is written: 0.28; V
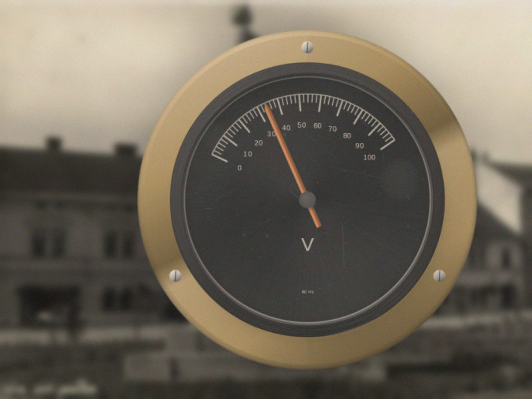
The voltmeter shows 34; V
